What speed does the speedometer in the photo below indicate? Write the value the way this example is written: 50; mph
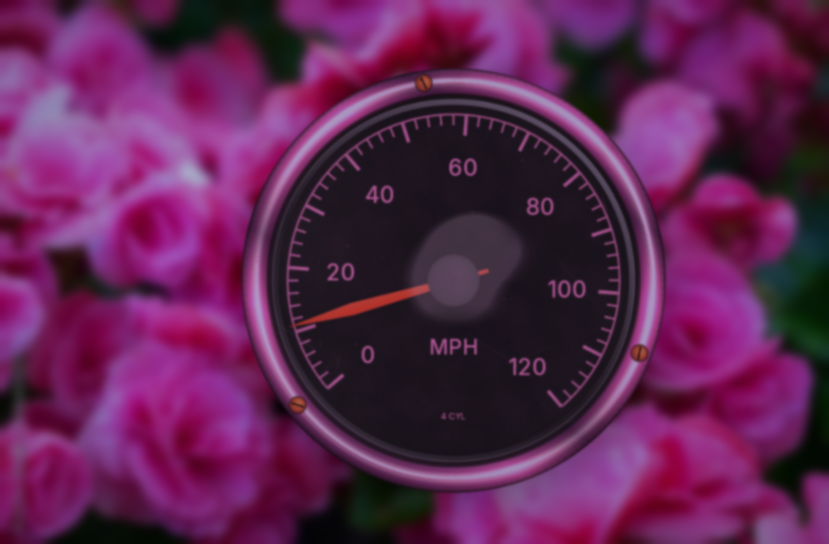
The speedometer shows 11; mph
